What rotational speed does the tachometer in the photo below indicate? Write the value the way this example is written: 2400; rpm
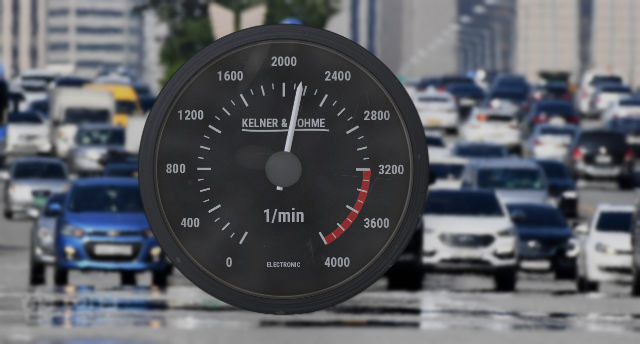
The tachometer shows 2150; rpm
